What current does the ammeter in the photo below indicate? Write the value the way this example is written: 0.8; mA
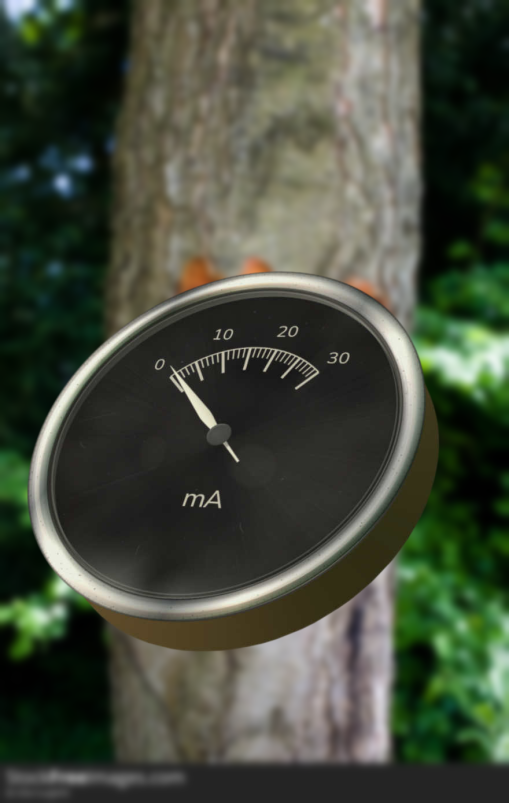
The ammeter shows 1; mA
